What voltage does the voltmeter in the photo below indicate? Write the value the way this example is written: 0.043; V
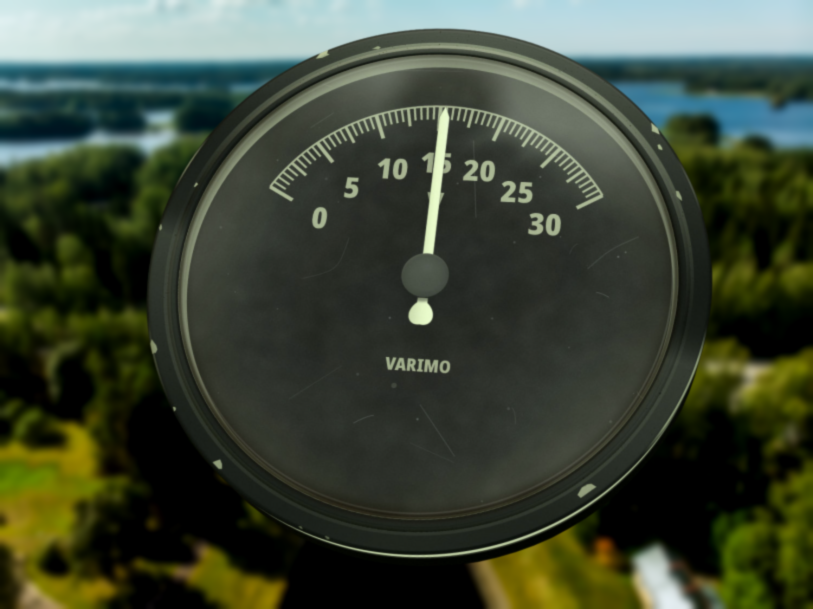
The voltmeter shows 15.5; V
